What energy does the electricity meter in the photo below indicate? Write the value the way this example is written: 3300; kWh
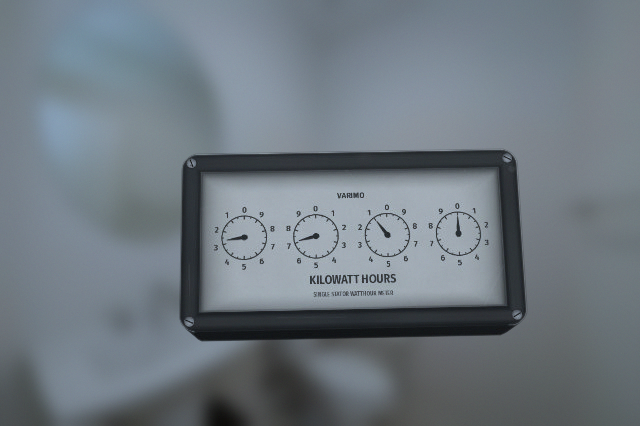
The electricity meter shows 2710; kWh
